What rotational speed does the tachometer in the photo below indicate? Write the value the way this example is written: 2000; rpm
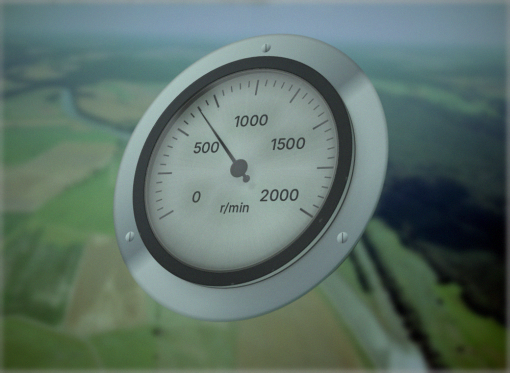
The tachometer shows 650; rpm
